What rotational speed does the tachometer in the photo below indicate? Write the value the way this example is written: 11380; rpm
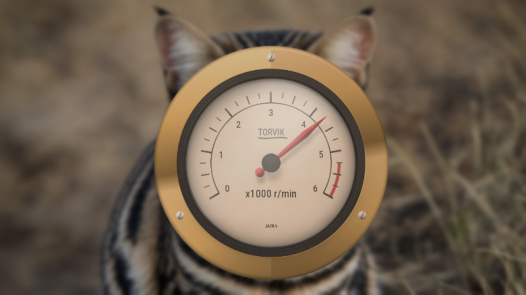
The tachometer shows 4250; rpm
